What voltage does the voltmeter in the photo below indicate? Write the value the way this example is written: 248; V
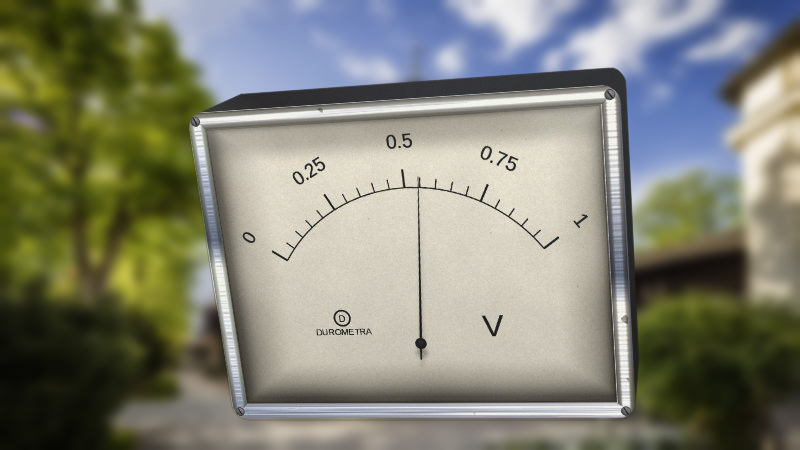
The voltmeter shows 0.55; V
